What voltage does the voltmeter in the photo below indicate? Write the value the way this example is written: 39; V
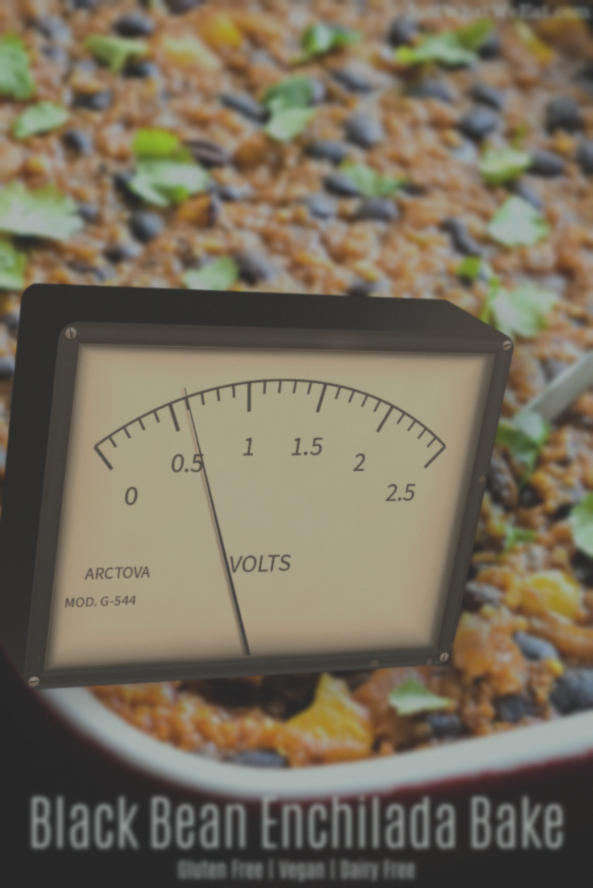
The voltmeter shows 0.6; V
